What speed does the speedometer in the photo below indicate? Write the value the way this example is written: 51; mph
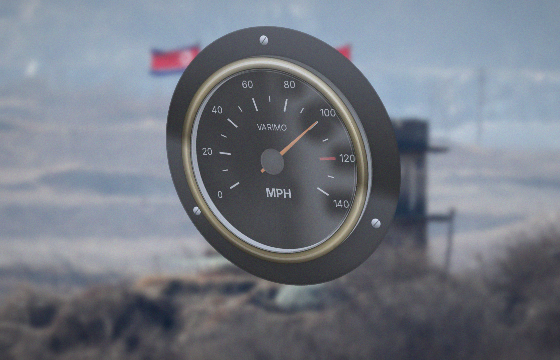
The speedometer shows 100; mph
